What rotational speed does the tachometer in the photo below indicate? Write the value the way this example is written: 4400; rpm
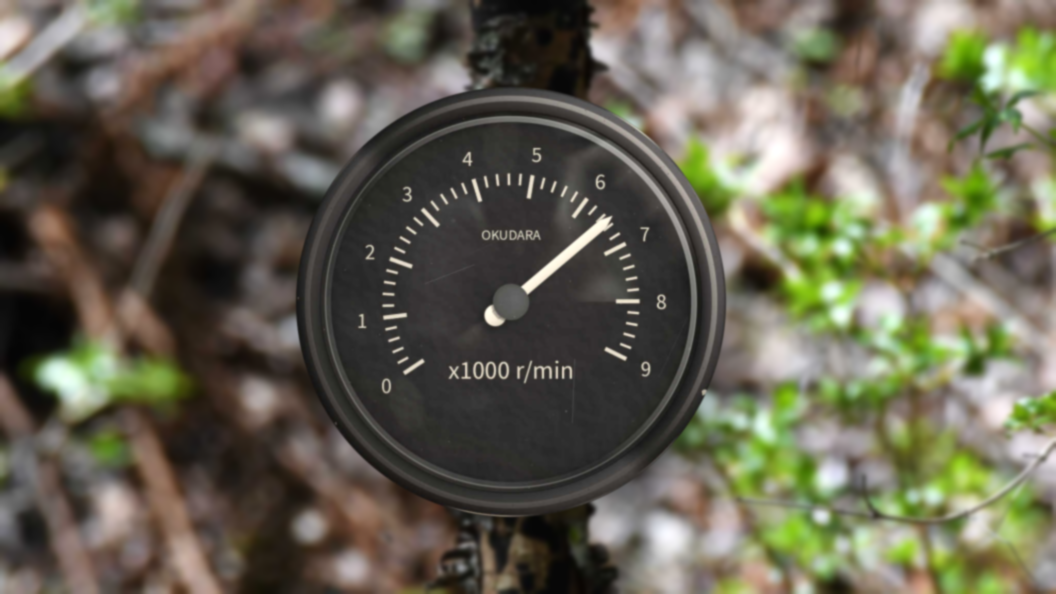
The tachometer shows 6500; rpm
